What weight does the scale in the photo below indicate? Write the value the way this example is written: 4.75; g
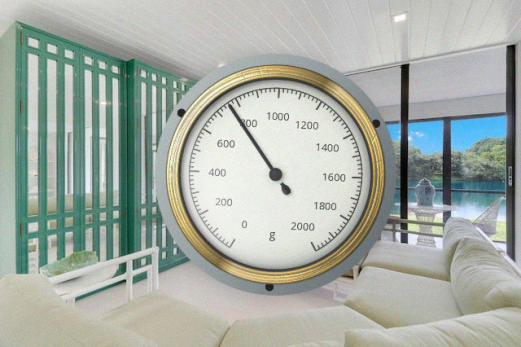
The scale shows 760; g
